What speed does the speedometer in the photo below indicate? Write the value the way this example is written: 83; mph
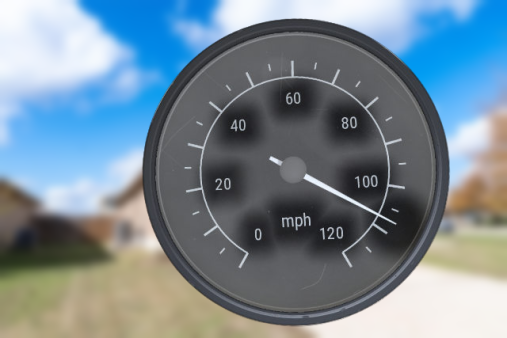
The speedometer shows 107.5; mph
